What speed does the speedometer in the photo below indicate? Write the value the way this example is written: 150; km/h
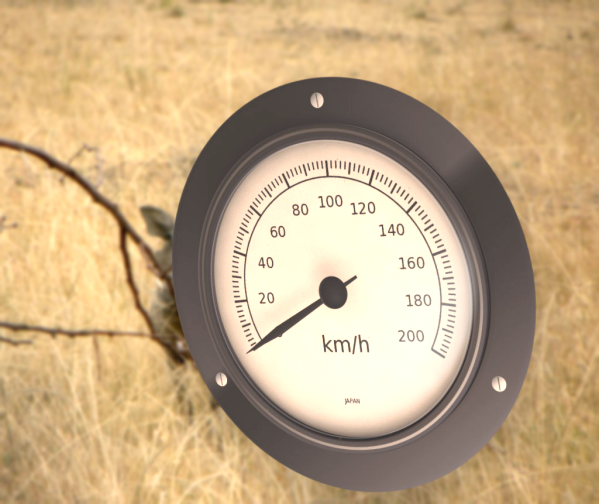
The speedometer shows 0; km/h
